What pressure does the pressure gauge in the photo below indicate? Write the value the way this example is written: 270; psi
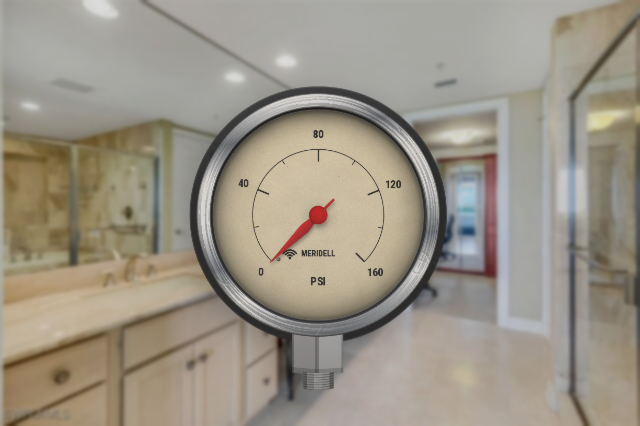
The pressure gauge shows 0; psi
